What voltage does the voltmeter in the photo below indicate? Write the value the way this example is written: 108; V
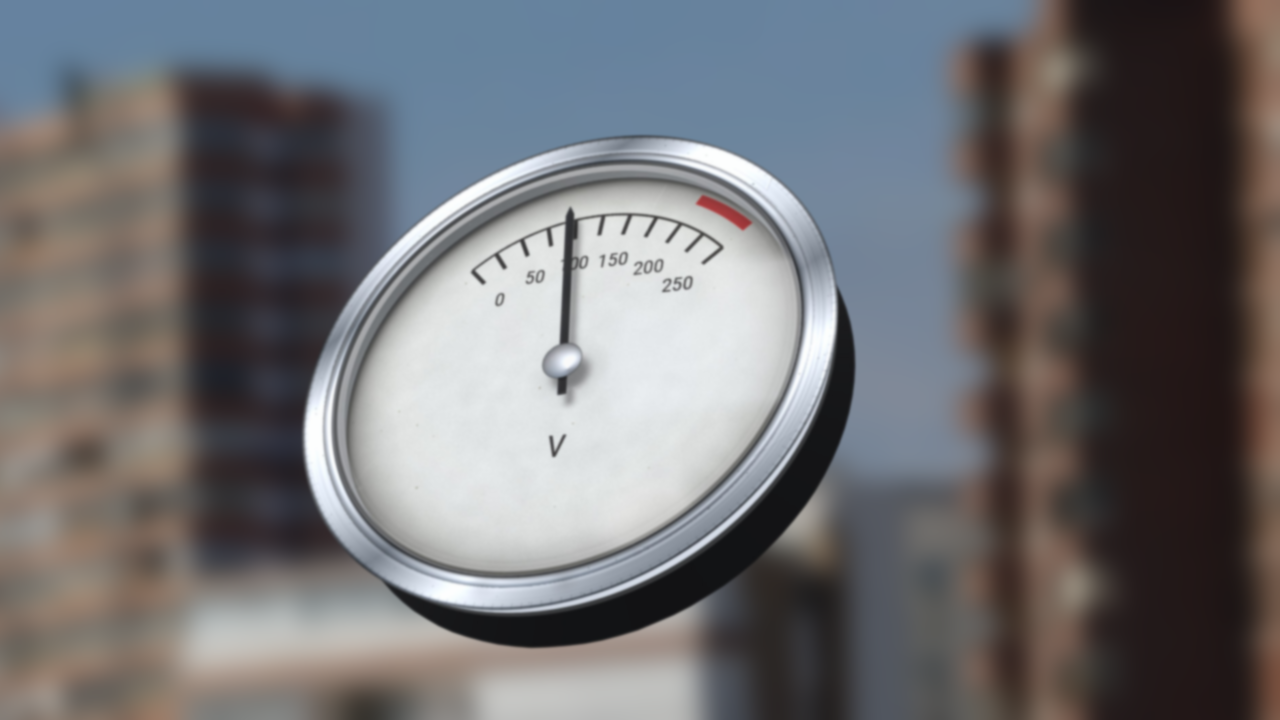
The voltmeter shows 100; V
